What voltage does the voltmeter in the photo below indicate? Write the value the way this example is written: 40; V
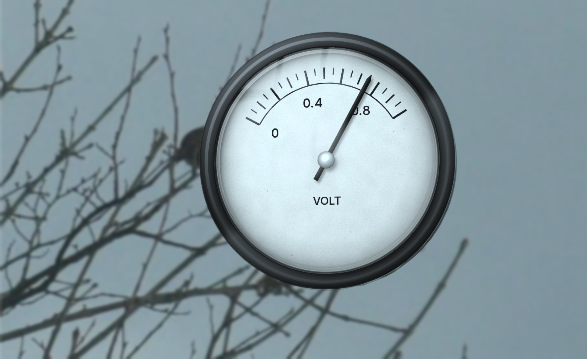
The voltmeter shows 0.75; V
